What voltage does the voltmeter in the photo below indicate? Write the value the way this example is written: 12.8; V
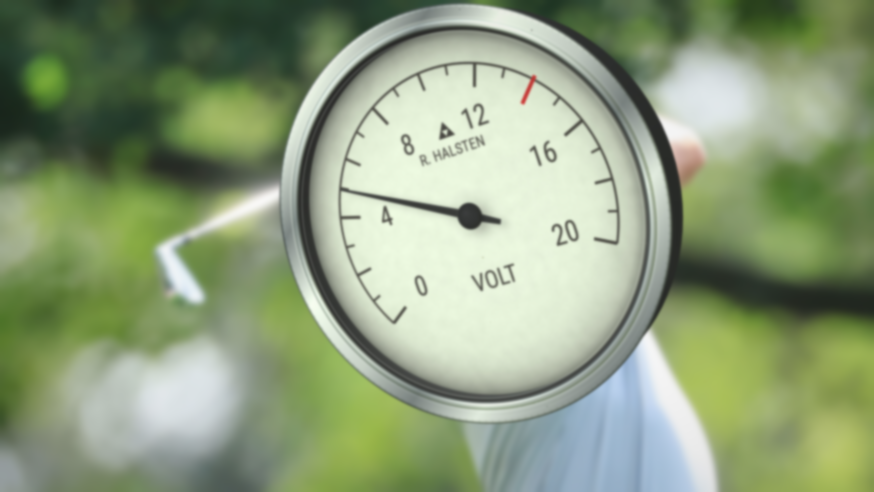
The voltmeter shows 5; V
